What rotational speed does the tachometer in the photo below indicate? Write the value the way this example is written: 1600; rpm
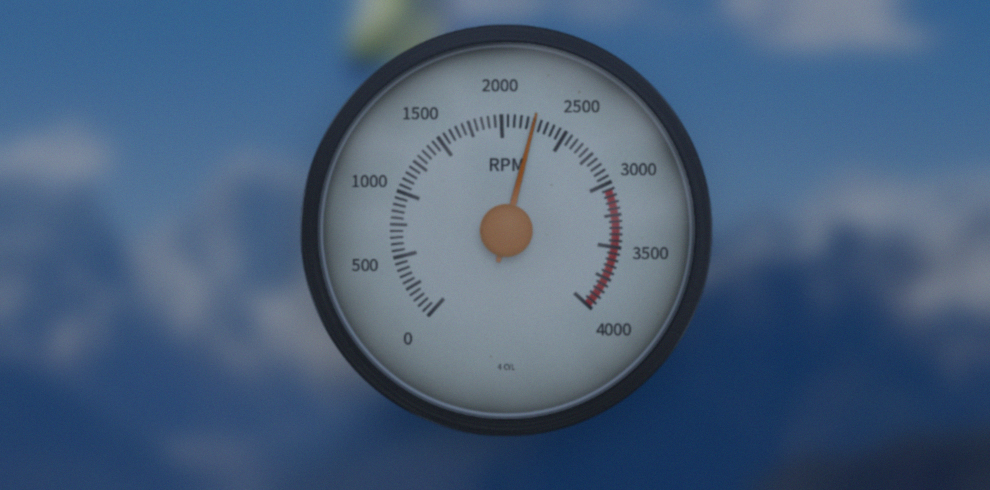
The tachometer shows 2250; rpm
